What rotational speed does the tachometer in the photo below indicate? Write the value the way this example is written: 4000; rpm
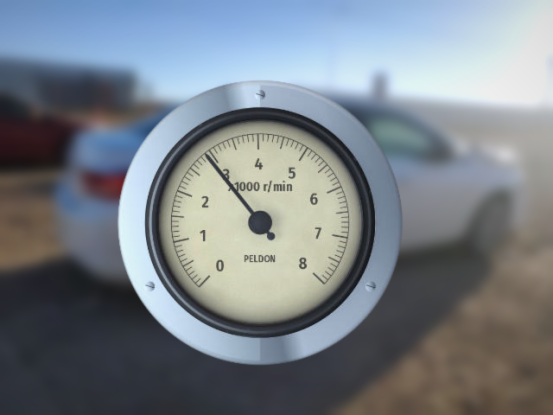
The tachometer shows 2900; rpm
